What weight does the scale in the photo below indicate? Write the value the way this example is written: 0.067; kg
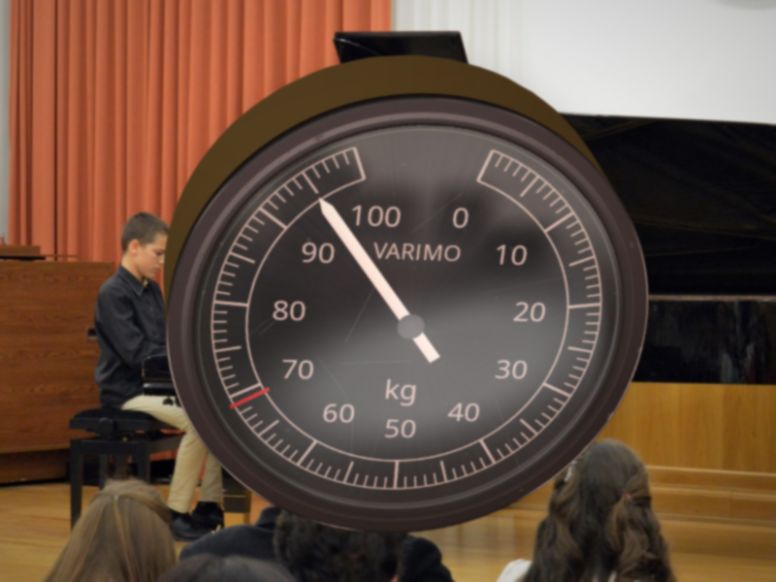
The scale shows 95; kg
